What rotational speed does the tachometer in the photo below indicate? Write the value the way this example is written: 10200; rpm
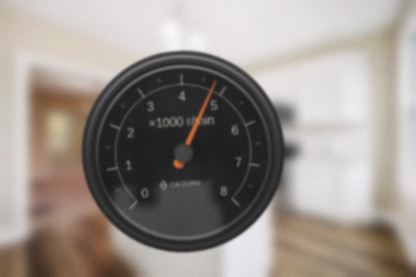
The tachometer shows 4750; rpm
